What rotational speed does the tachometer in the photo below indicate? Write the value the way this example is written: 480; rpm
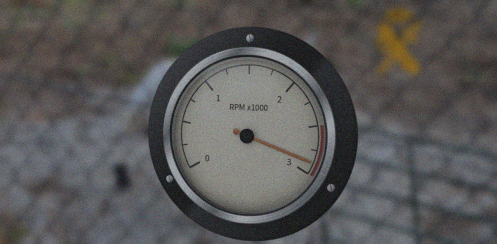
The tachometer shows 2875; rpm
